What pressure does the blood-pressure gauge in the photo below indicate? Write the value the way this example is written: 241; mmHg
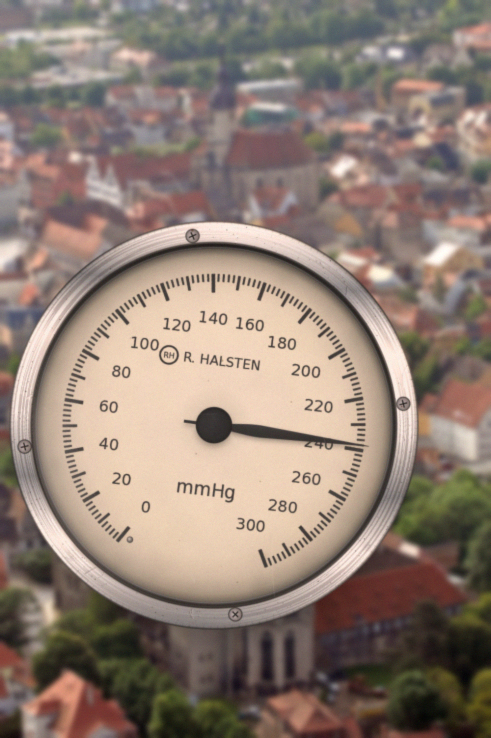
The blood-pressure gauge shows 238; mmHg
